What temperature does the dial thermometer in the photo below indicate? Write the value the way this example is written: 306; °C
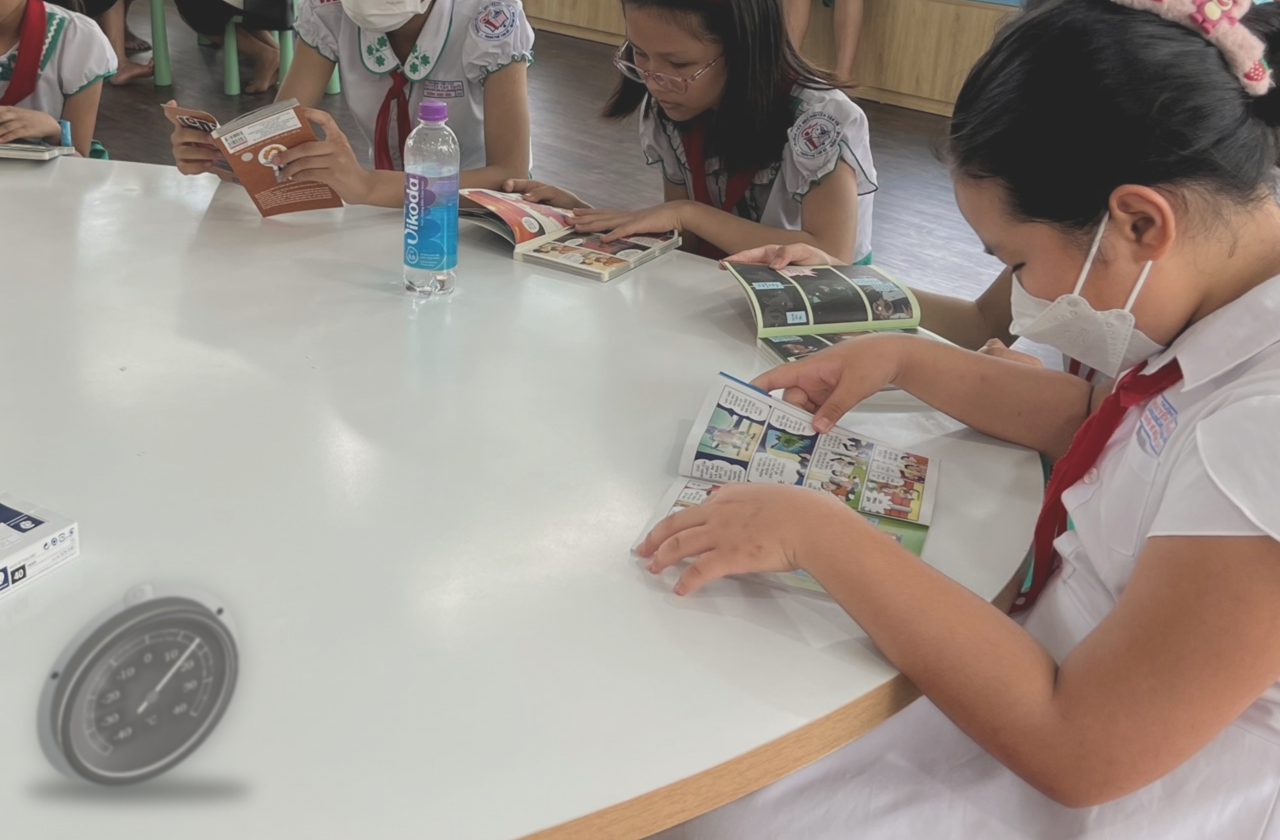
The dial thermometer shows 15; °C
